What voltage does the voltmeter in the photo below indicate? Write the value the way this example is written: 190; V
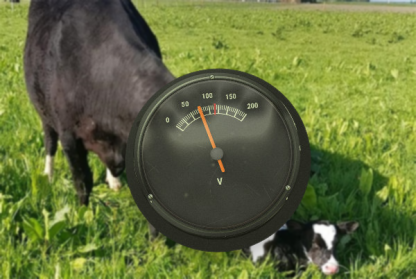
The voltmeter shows 75; V
